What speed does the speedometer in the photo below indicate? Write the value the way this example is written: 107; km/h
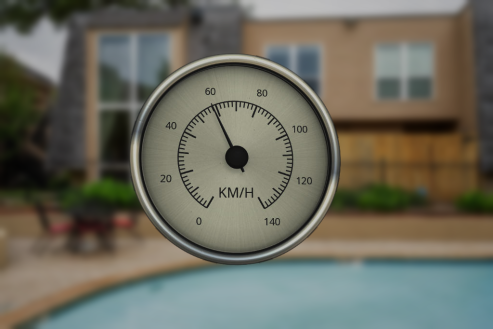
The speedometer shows 58; km/h
